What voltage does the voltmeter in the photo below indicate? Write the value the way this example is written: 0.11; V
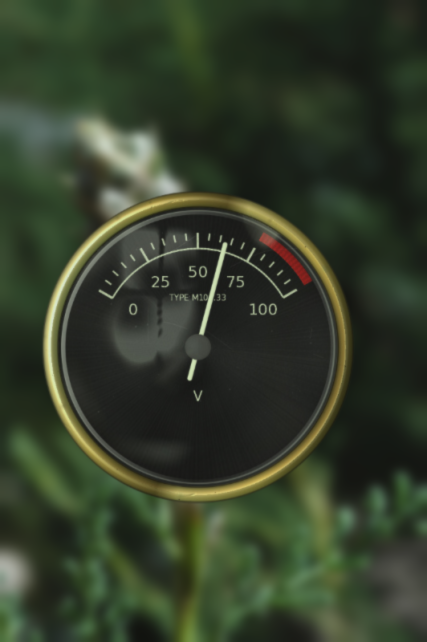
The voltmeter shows 62.5; V
